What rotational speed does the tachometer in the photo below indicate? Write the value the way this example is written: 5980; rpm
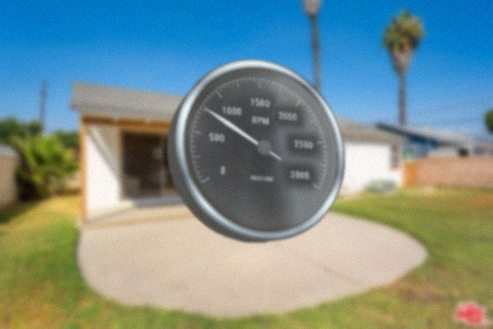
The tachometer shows 750; rpm
